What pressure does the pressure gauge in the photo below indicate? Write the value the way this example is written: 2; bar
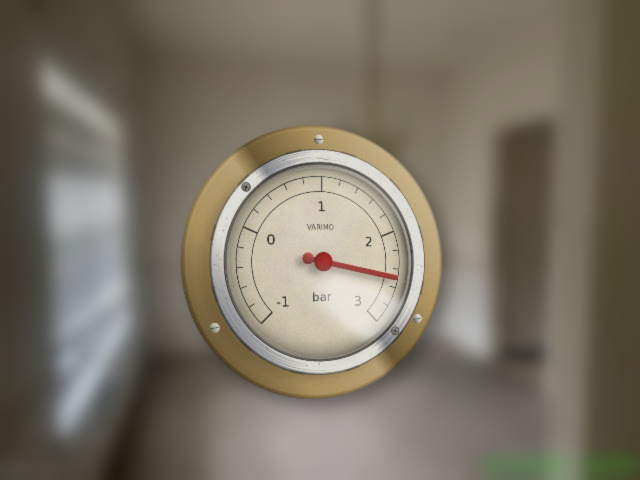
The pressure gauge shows 2.5; bar
